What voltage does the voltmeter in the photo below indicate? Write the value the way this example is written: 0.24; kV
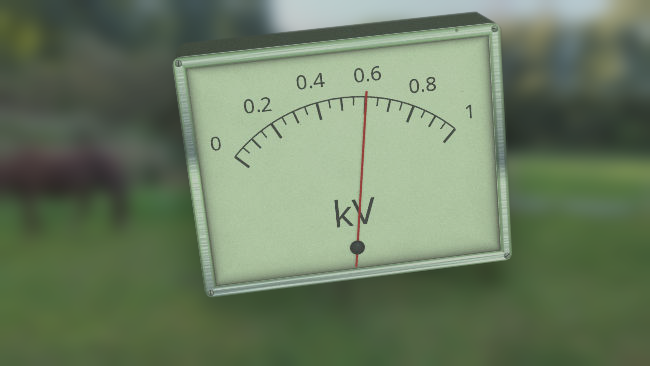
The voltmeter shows 0.6; kV
